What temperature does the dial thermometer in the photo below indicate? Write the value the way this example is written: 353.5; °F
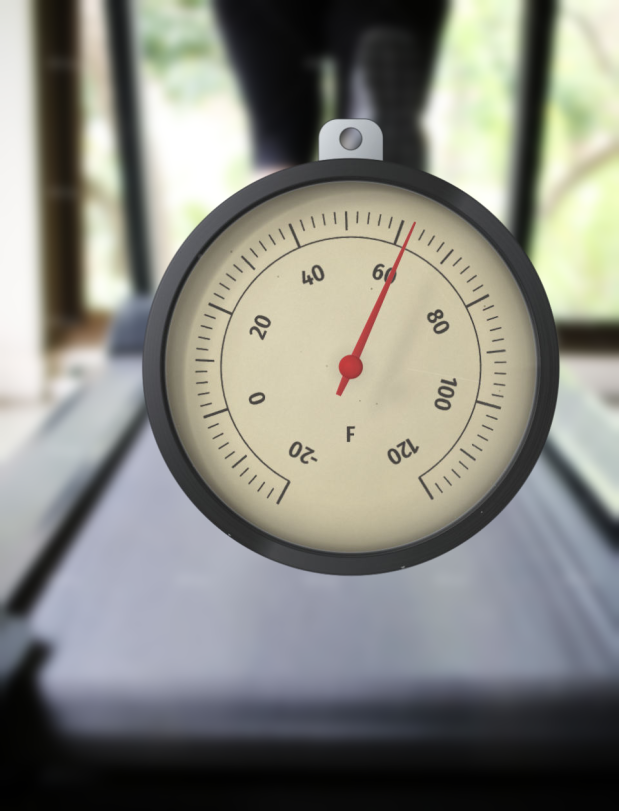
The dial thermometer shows 62; °F
